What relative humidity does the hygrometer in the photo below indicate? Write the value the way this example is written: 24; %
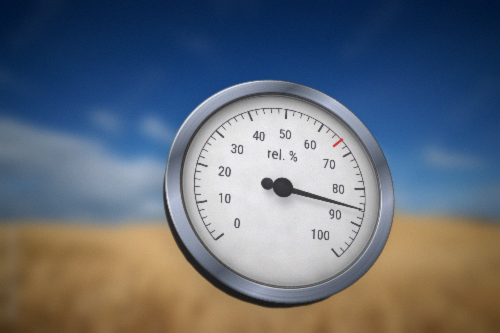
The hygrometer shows 86; %
